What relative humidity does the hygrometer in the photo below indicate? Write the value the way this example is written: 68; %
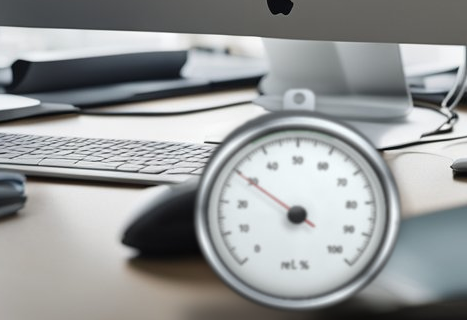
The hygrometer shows 30; %
